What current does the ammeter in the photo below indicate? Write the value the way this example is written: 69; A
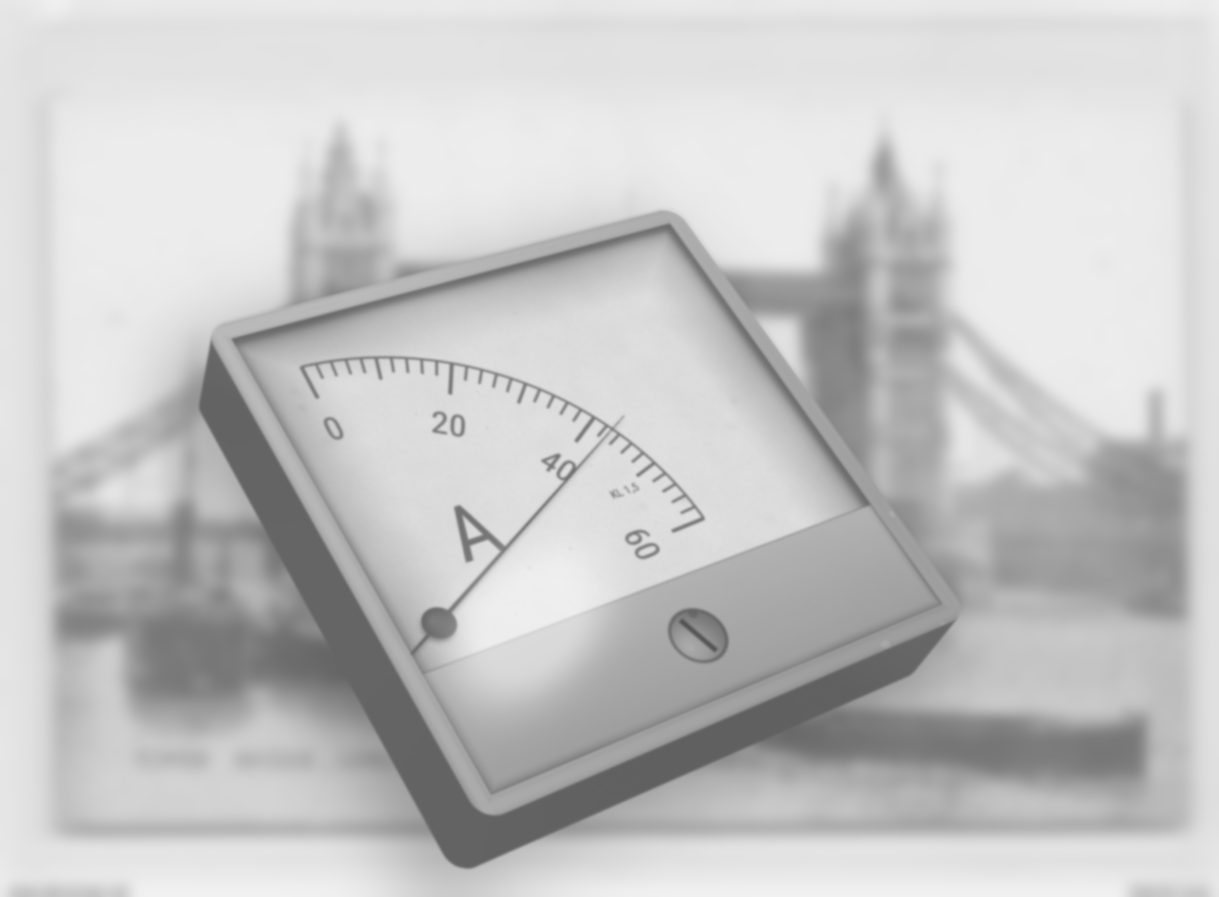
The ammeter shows 43; A
